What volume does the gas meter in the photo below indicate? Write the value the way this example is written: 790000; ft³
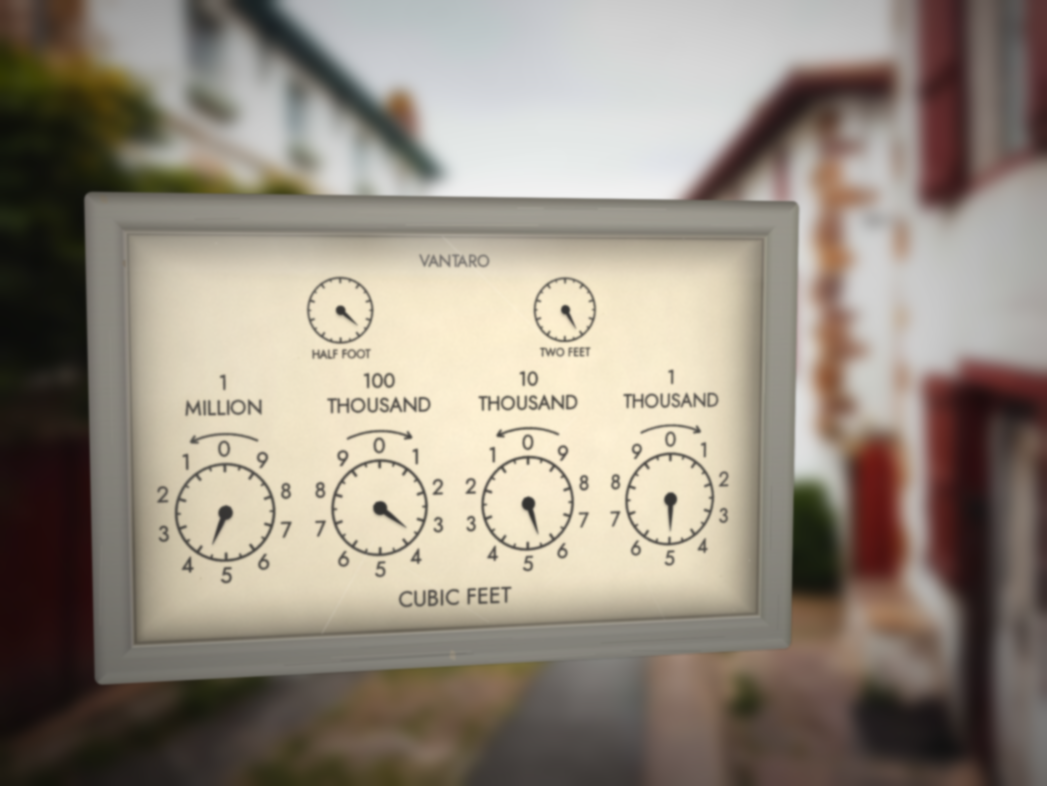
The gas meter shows 435500; ft³
